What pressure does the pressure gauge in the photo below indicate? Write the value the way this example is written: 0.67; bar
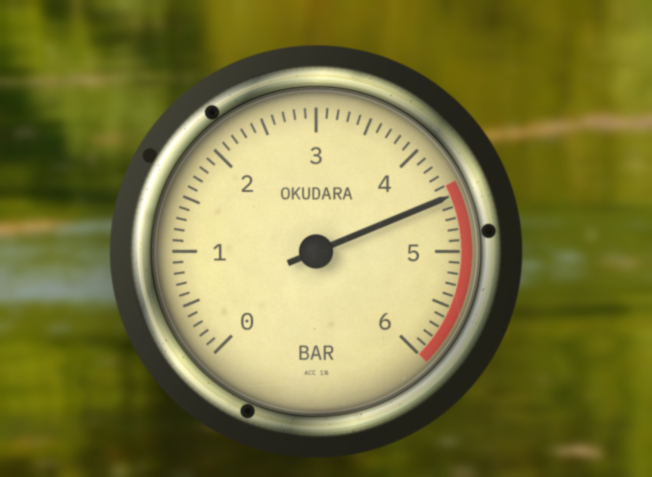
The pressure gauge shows 4.5; bar
